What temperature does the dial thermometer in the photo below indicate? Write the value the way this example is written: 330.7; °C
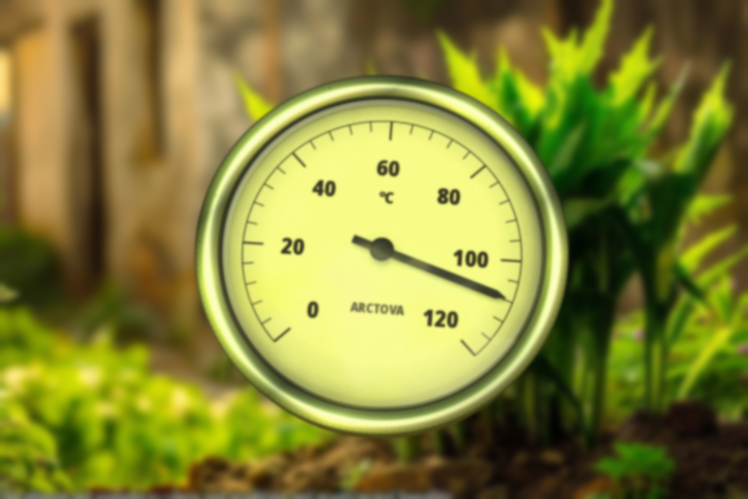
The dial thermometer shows 108; °C
